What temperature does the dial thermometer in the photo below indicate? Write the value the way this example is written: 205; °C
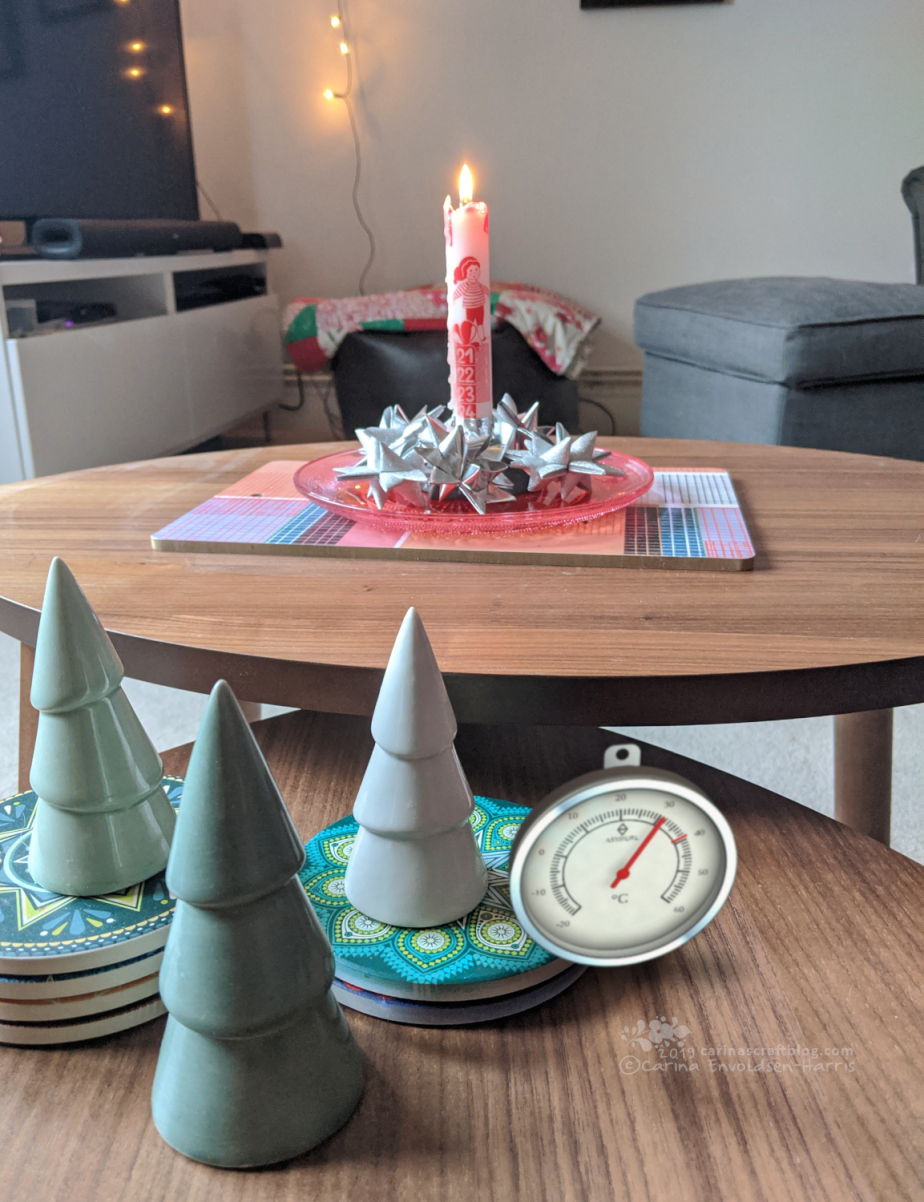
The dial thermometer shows 30; °C
